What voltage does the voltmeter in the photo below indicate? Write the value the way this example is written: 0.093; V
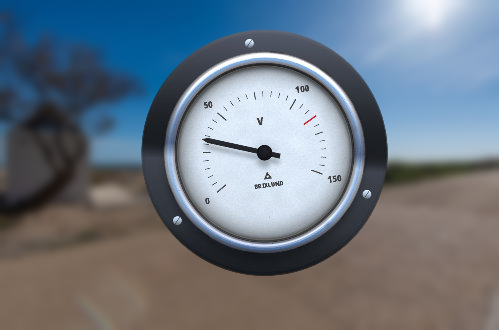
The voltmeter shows 32.5; V
